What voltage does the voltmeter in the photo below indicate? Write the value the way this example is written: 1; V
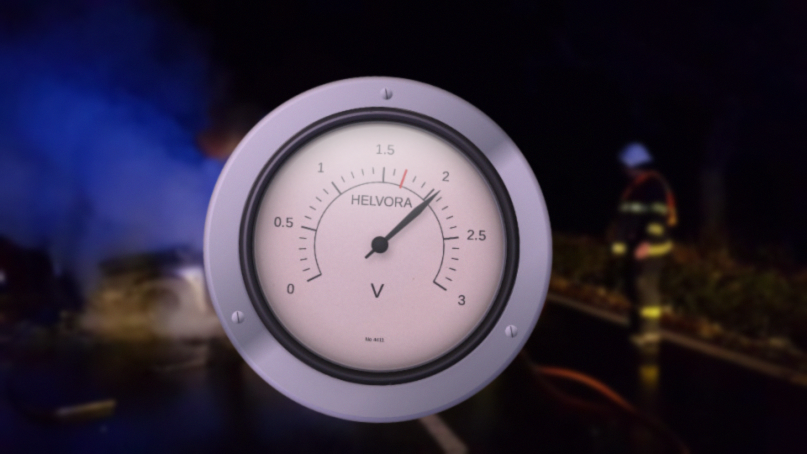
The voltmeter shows 2.05; V
